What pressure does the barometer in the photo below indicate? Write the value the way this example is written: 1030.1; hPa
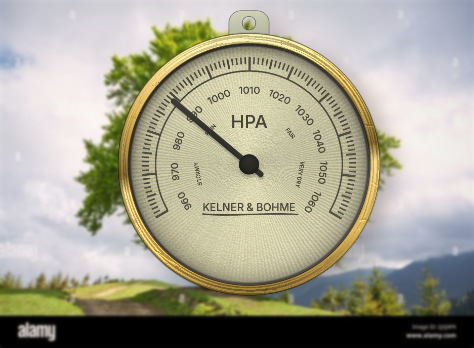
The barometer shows 989; hPa
